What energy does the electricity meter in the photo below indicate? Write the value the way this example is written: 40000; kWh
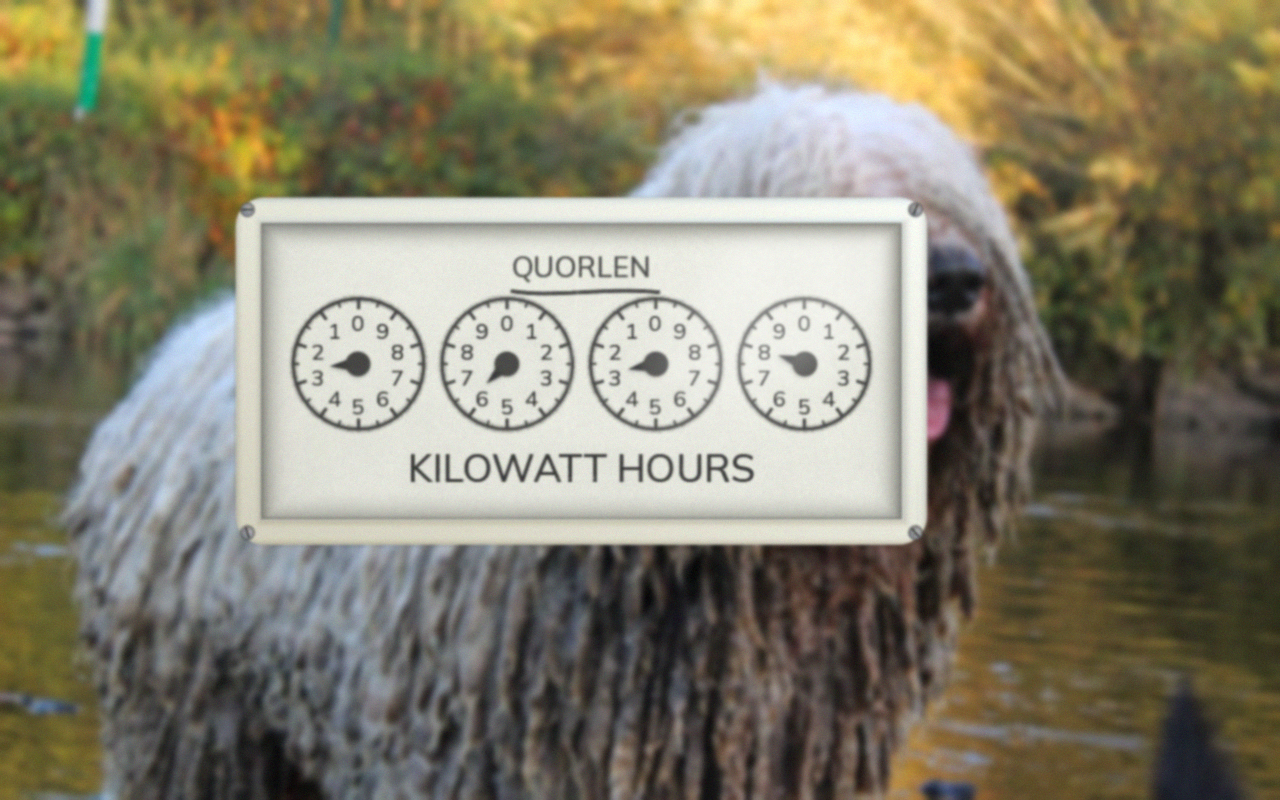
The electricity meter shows 2628; kWh
